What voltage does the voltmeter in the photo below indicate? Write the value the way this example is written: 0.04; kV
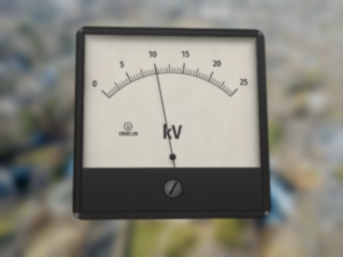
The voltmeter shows 10; kV
